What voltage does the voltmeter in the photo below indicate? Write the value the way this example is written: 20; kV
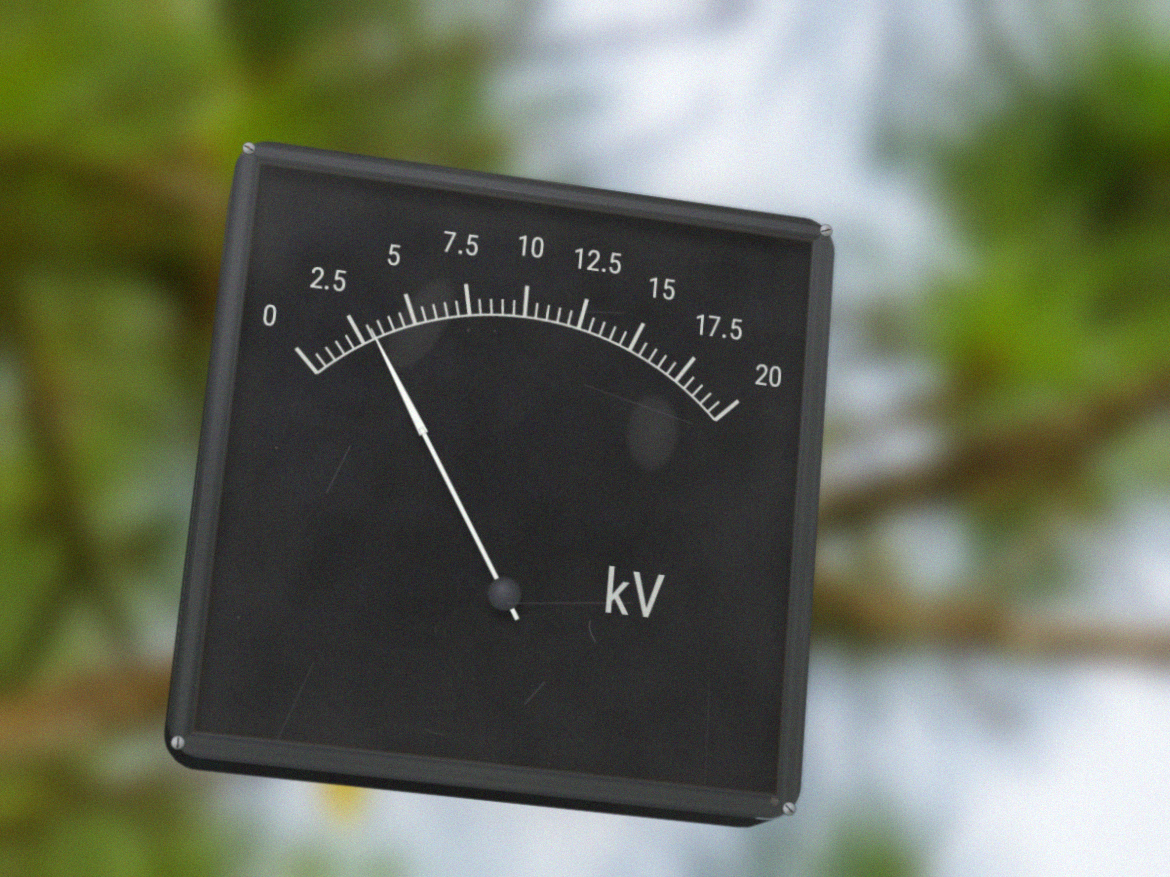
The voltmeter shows 3; kV
